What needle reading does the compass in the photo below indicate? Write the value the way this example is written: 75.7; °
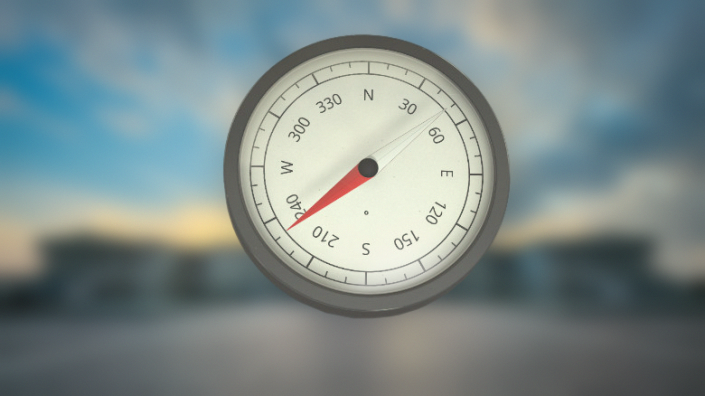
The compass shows 230; °
